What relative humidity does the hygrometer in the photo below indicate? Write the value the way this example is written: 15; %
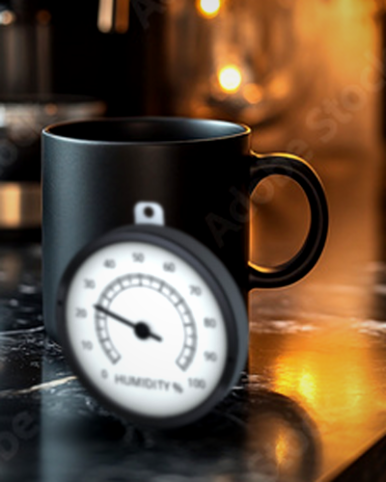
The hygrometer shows 25; %
